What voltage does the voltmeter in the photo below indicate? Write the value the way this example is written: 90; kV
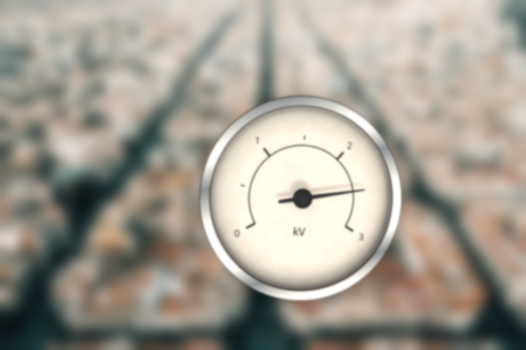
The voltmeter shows 2.5; kV
